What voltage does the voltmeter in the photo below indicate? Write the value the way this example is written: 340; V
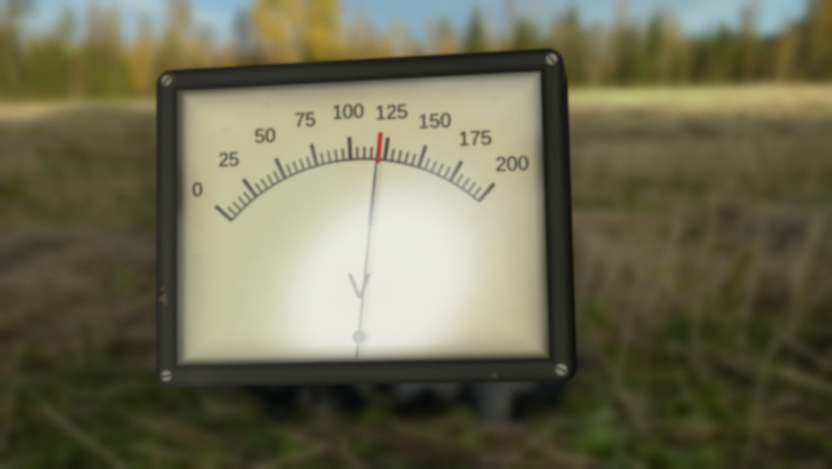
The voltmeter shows 120; V
